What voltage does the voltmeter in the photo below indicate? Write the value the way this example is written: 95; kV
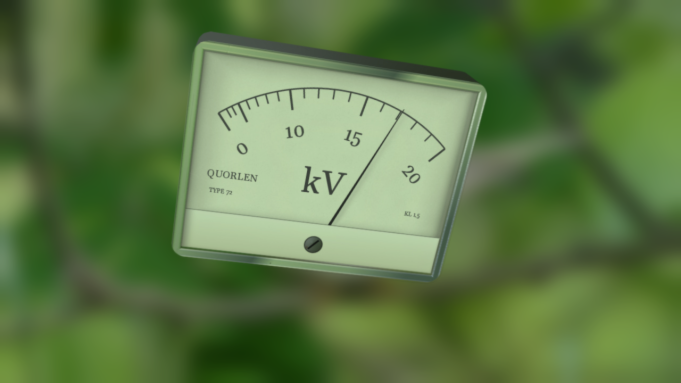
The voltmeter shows 17; kV
